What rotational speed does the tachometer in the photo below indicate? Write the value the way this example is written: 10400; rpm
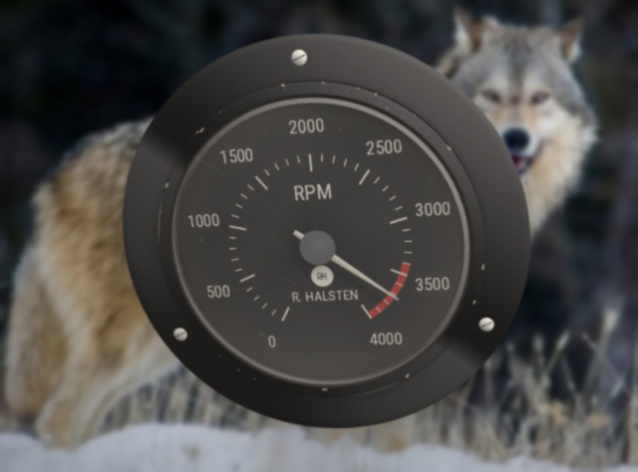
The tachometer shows 3700; rpm
